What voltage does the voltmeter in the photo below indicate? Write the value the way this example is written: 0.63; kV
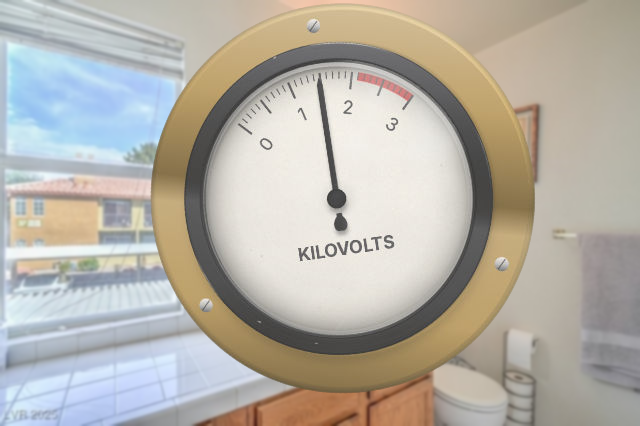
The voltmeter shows 1.5; kV
